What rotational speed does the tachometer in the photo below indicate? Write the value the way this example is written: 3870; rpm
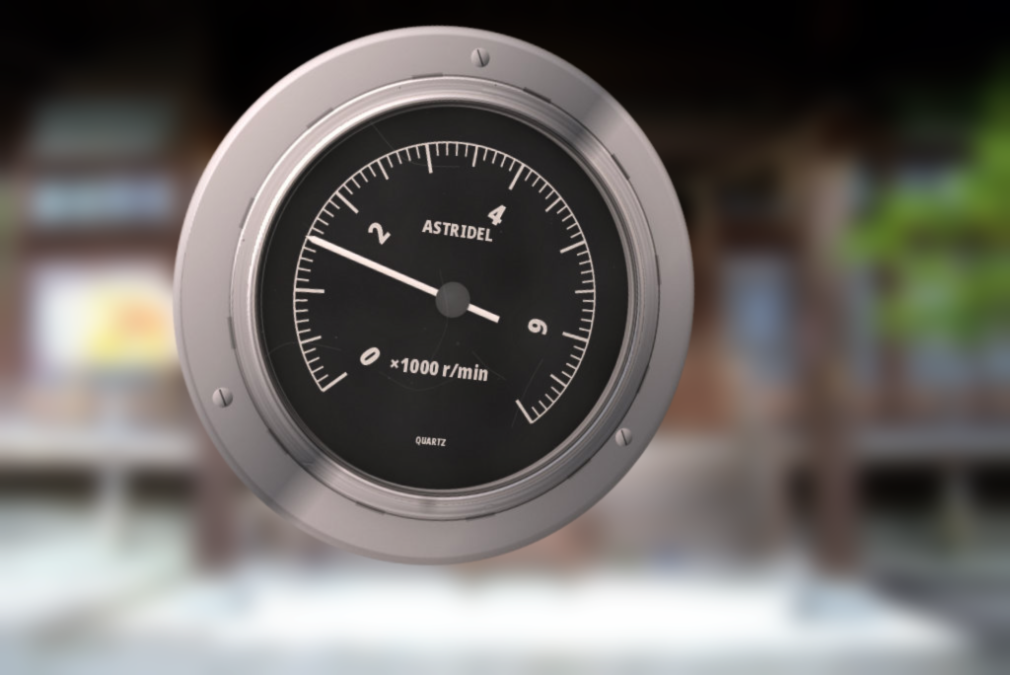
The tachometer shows 1500; rpm
